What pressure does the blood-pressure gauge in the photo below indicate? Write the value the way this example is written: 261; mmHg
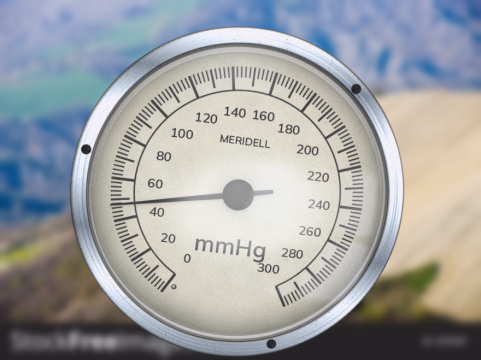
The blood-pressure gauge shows 48; mmHg
